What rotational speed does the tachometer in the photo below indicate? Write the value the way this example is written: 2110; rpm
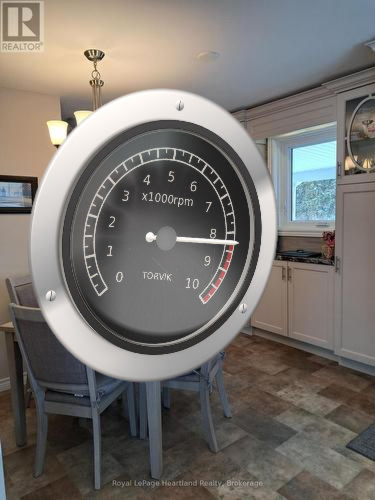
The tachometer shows 8250; rpm
